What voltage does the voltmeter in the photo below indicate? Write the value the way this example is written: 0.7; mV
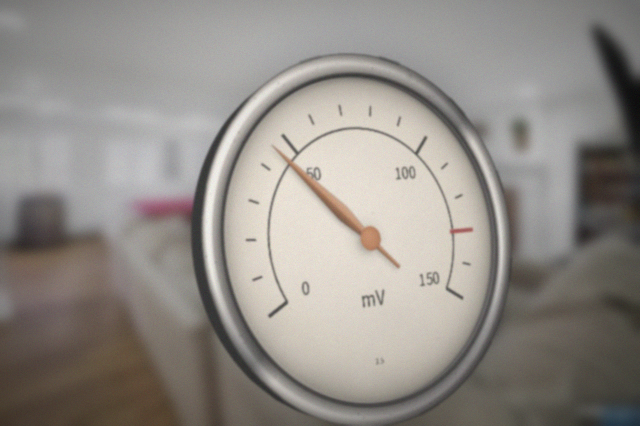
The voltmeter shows 45; mV
